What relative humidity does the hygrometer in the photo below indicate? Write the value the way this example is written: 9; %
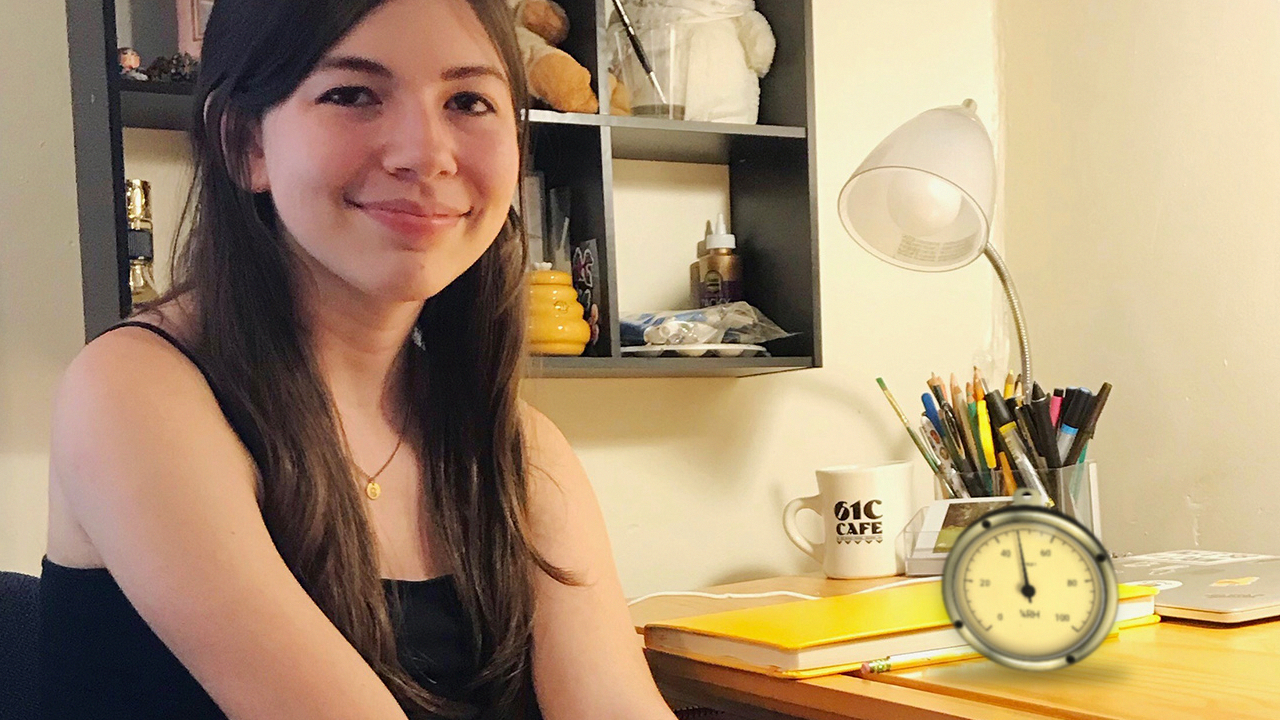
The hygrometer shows 48; %
